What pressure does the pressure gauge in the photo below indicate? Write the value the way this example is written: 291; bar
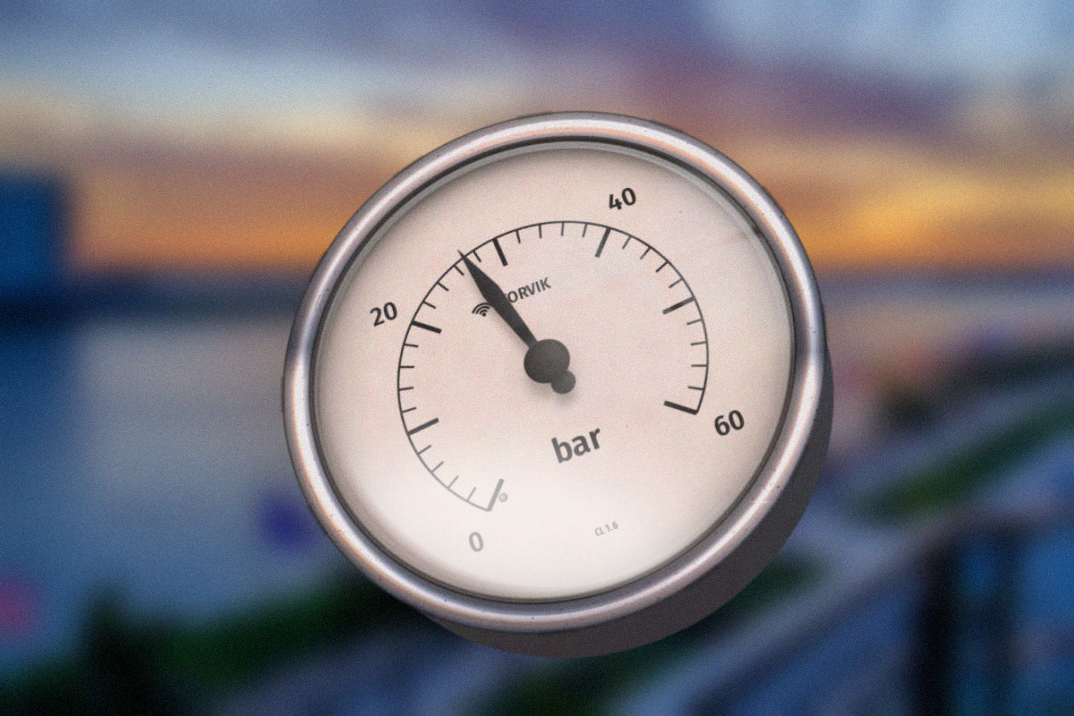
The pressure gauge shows 27; bar
